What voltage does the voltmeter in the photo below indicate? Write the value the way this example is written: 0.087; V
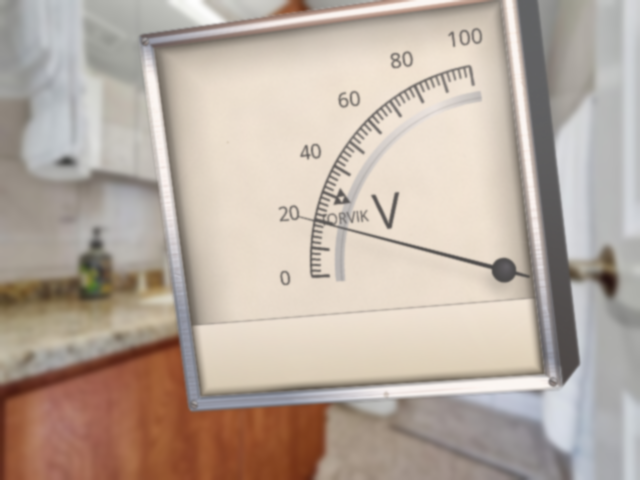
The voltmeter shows 20; V
